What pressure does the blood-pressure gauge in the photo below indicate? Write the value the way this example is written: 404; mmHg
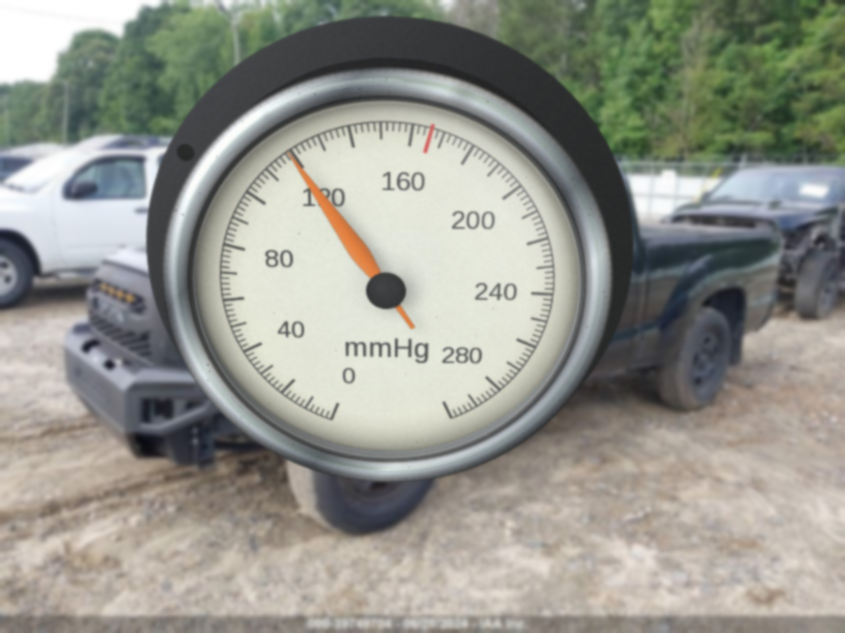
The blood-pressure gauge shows 120; mmHg
